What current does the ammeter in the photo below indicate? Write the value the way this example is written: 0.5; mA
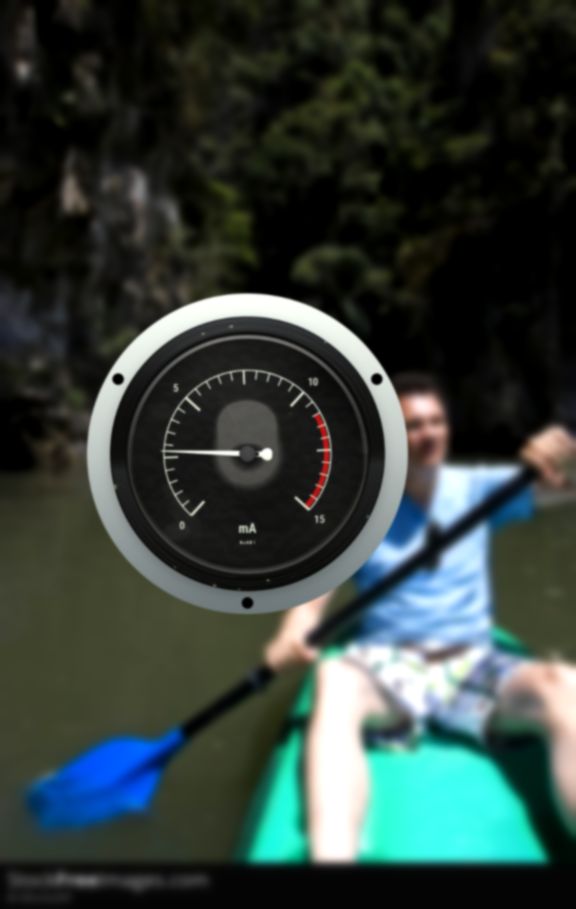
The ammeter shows 2.75; mA
